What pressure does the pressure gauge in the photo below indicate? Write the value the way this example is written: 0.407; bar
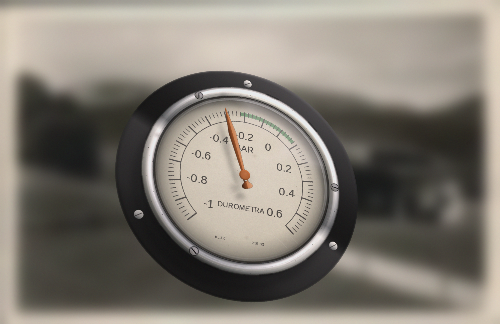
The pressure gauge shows -0.3; bar
